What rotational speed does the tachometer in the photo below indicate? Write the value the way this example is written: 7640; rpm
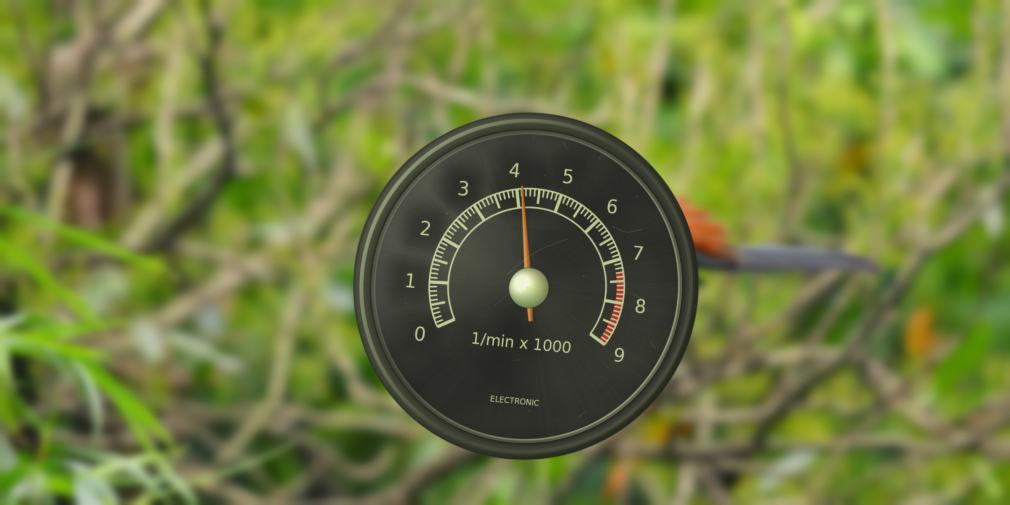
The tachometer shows 4100; rpm
